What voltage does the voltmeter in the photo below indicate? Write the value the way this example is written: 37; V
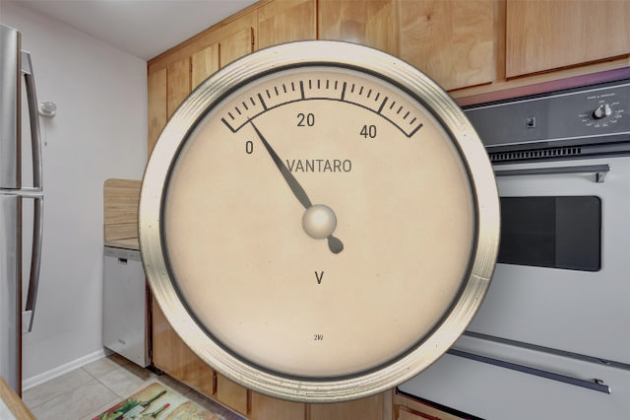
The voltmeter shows 5; V
